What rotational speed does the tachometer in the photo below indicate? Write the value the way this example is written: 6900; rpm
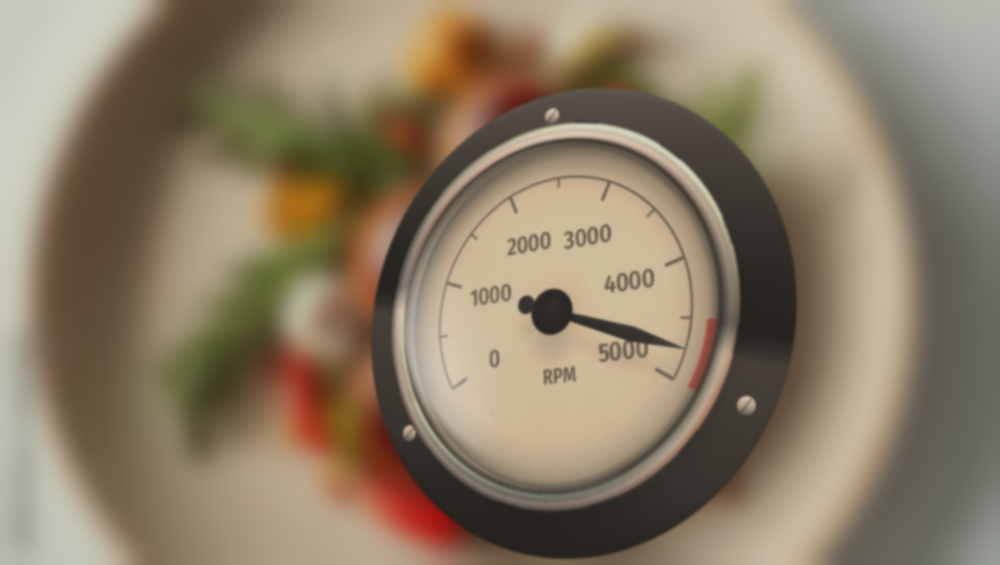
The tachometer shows 4750; rpm
